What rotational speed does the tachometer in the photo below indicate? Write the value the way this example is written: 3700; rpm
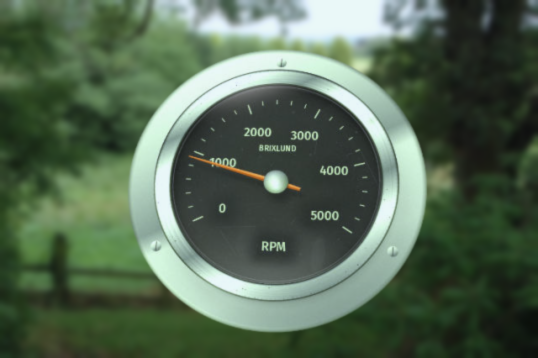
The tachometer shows 900; rpm
